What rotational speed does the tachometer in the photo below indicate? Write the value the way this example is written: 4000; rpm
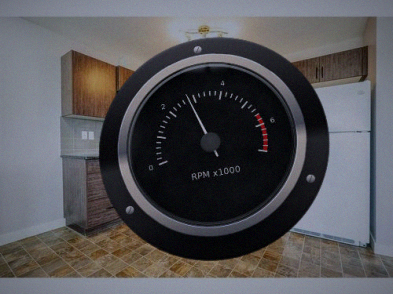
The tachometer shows 2800; rpm
